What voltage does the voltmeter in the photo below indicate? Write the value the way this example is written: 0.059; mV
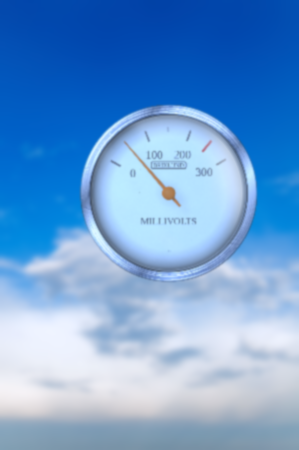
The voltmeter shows 50; mV
